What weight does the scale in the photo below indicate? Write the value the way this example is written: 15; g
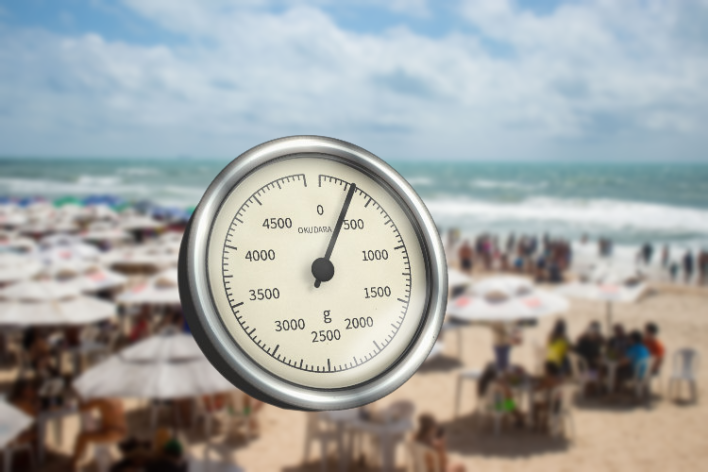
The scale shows 300; g
